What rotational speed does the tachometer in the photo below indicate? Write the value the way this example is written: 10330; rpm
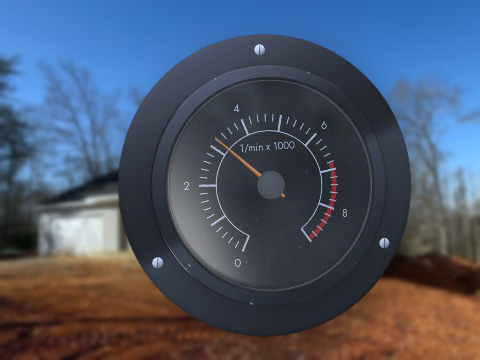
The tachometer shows 3200; rpm
